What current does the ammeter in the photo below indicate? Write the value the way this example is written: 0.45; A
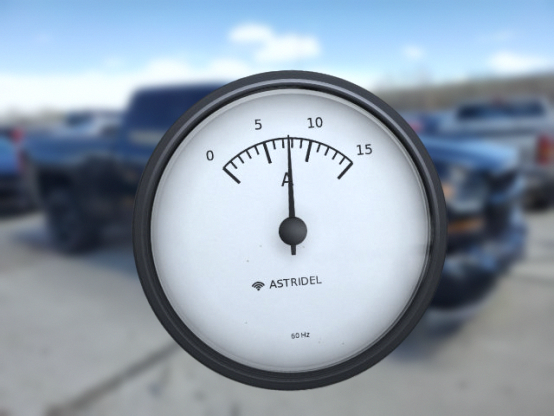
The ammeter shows 7.5; A
